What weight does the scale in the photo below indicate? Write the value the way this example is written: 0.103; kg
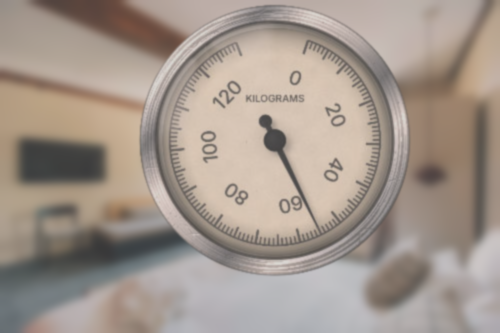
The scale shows 55; kg
